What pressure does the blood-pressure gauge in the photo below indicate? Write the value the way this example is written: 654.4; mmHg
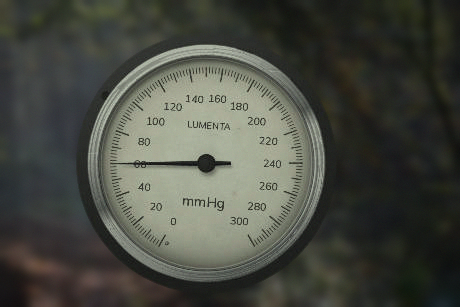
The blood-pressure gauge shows 60; mmHg
